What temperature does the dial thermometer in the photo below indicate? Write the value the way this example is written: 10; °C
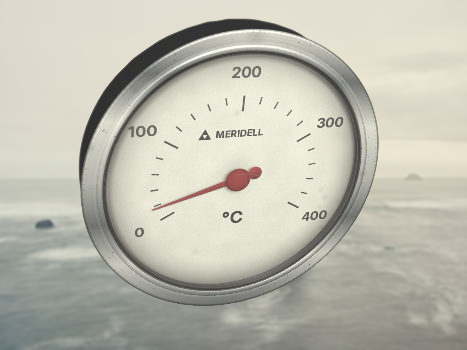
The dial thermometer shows 20; °C
